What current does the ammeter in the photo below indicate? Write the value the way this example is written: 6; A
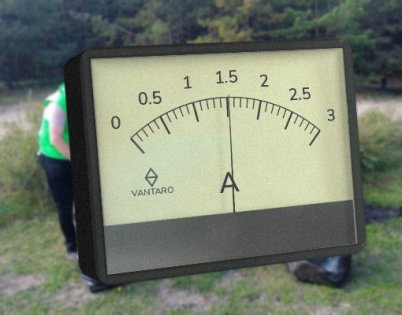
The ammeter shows 1.5; A
